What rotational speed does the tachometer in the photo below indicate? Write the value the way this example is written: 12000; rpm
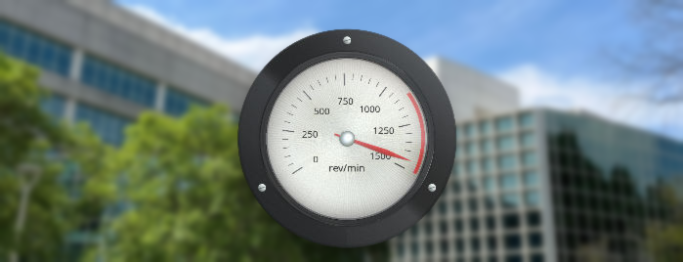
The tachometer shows 1450; rpm
